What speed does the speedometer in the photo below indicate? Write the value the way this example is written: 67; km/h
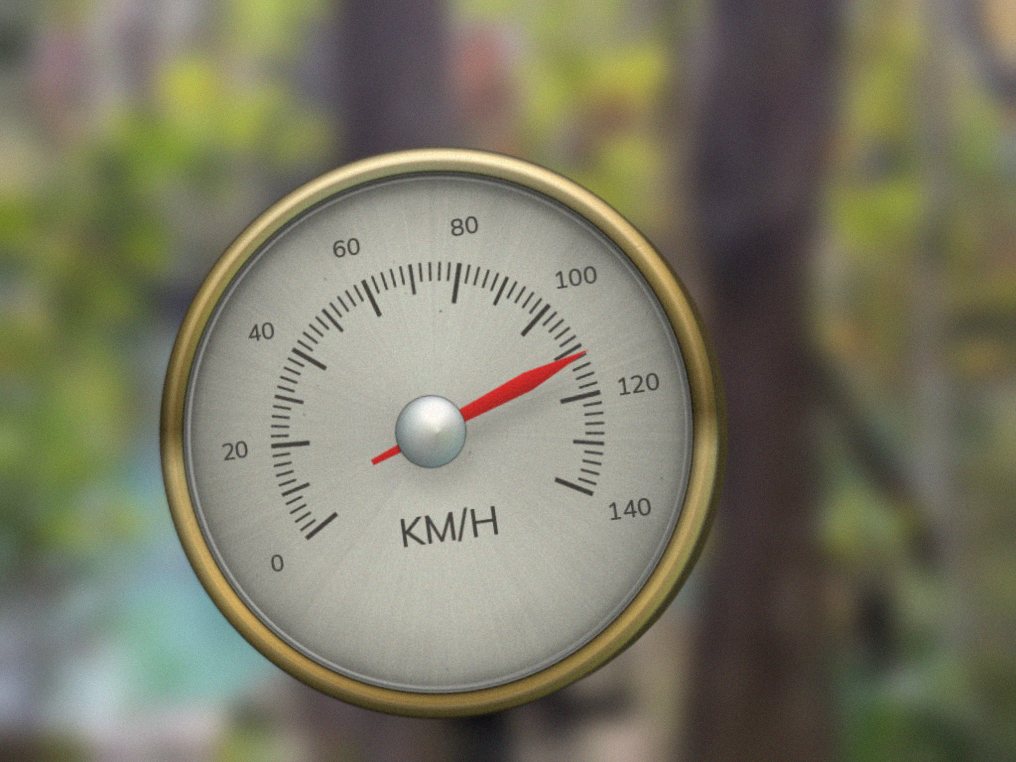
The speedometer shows 112; km/h
